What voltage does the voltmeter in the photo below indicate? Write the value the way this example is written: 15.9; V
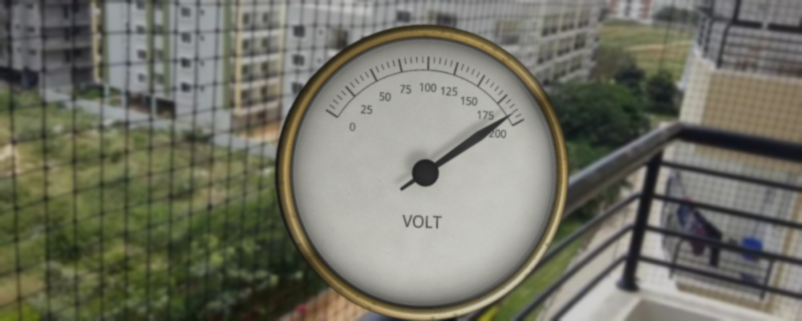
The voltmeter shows 190; V
